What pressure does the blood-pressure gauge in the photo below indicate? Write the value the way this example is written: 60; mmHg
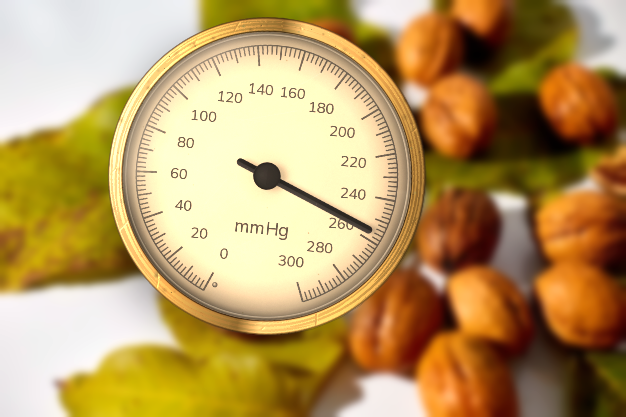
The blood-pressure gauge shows 256; mmHg
